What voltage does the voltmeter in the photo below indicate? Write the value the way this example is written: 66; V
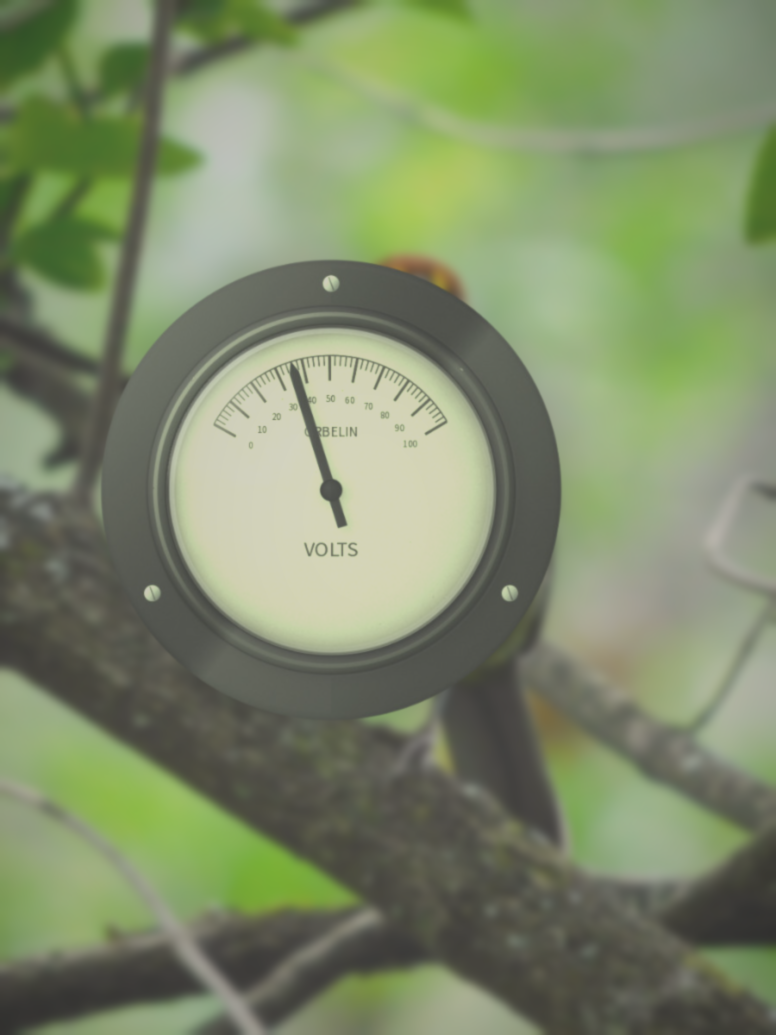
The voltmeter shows 36; V
